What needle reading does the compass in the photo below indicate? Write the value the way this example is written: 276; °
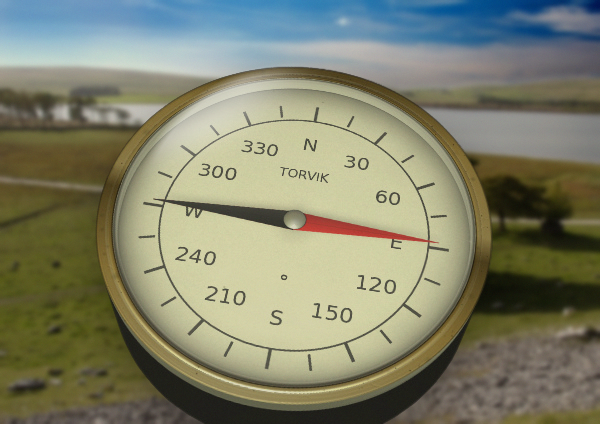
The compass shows 90; °
